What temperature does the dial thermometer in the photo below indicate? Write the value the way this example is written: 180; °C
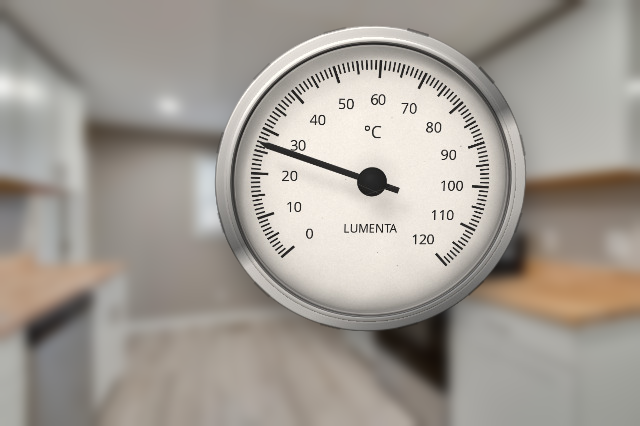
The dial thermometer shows 27; °C
